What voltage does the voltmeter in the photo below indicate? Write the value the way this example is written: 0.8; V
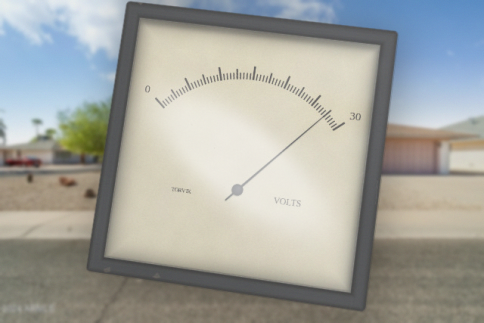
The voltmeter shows 27.5; V
